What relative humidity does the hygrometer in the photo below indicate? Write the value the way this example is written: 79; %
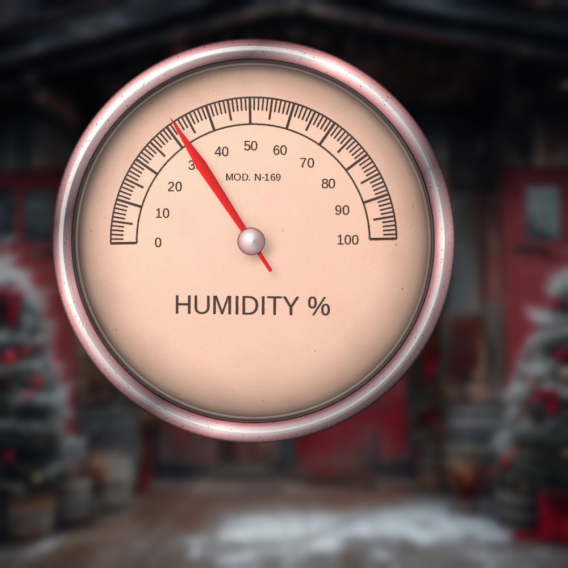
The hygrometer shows 32; %
